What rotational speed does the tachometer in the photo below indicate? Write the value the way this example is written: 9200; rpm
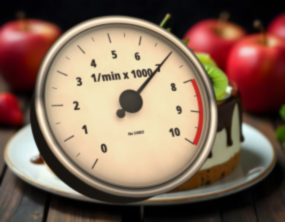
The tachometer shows 7000; rpm
